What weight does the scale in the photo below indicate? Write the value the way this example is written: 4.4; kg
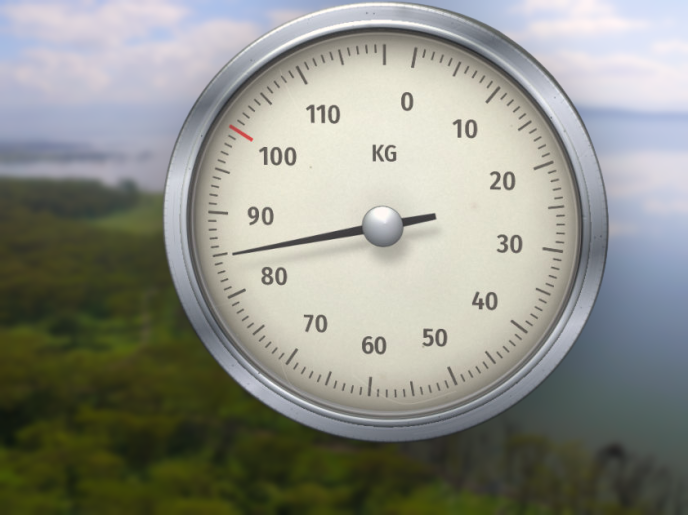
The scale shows 85; kg
